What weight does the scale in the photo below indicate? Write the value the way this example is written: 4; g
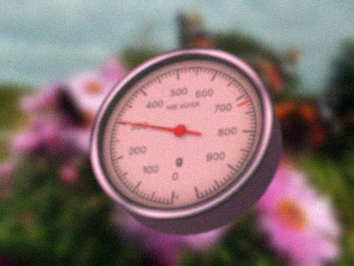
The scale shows 300; g
